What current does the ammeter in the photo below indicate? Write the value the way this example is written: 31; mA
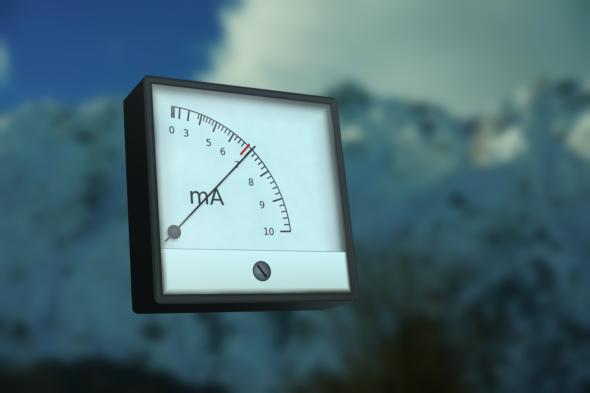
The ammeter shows 7; mA
